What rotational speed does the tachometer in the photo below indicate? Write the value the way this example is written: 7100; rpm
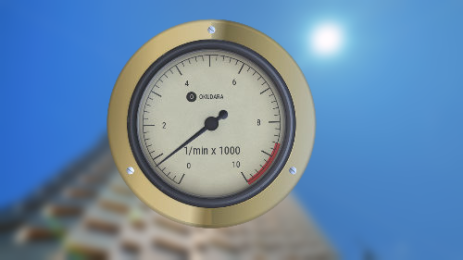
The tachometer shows 800; rpm
